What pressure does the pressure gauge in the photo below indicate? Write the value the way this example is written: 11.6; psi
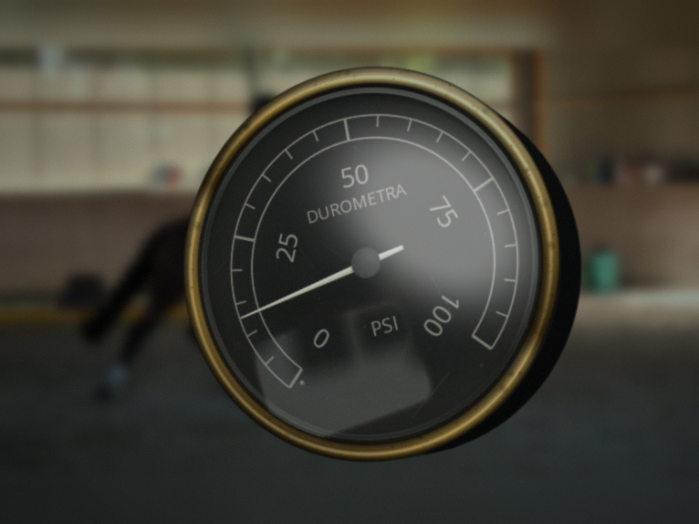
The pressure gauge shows 12.5; psi
